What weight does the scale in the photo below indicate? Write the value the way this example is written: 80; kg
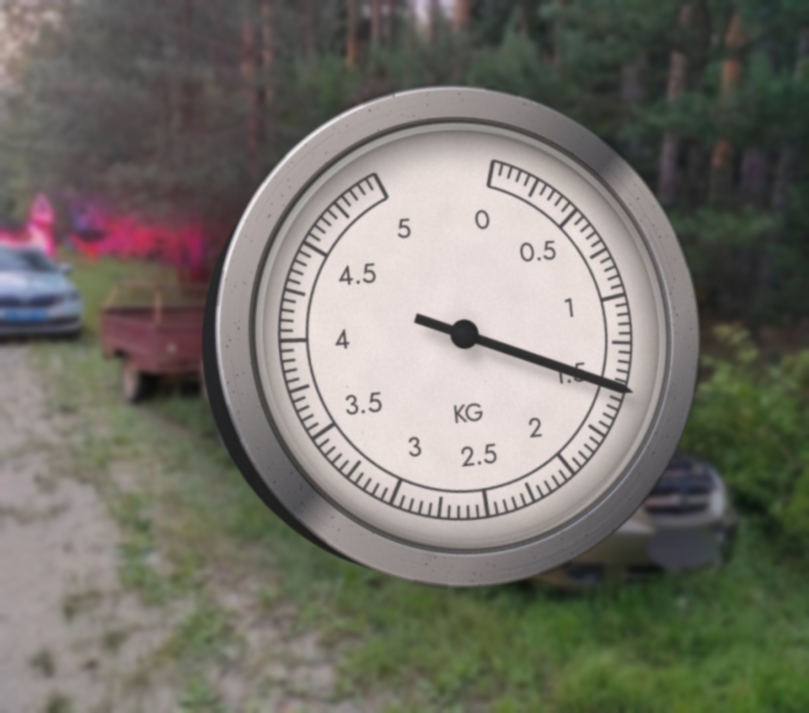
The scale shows 1.5; kg
